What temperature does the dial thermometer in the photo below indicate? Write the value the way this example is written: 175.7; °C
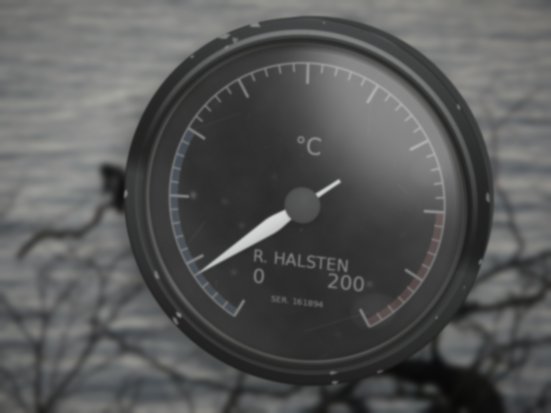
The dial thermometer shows 16; °C
